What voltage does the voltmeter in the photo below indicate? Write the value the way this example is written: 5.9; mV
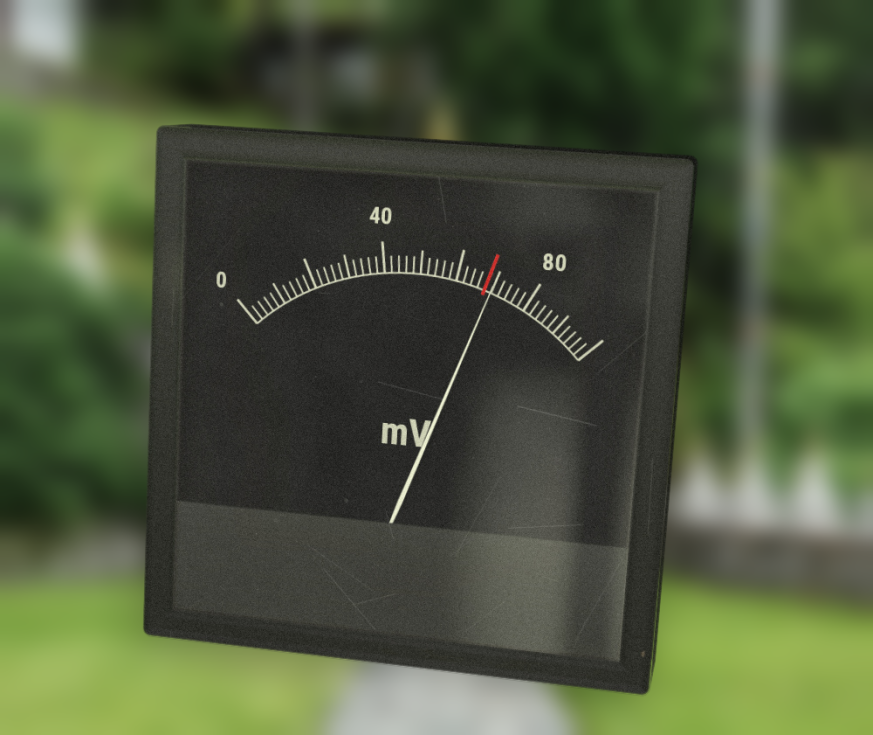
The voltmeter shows 70; mV
